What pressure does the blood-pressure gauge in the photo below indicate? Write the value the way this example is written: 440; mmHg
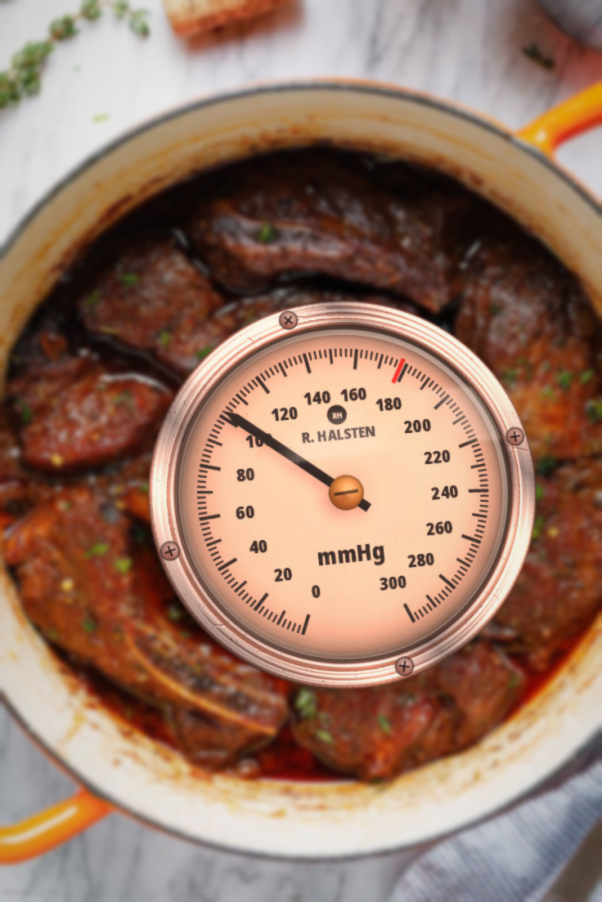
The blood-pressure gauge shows 102; mmHg
